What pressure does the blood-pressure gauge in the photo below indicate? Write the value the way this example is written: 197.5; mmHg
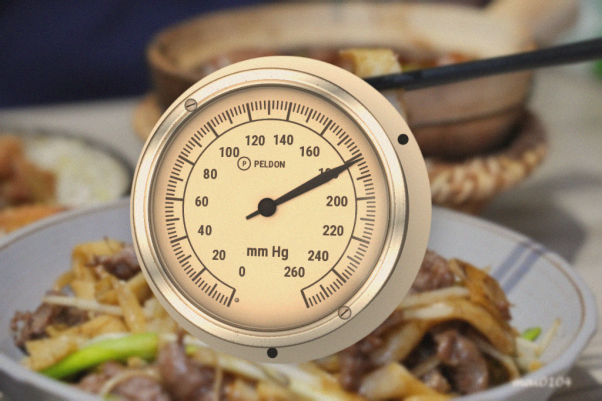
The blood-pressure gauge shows 182; mmHg
